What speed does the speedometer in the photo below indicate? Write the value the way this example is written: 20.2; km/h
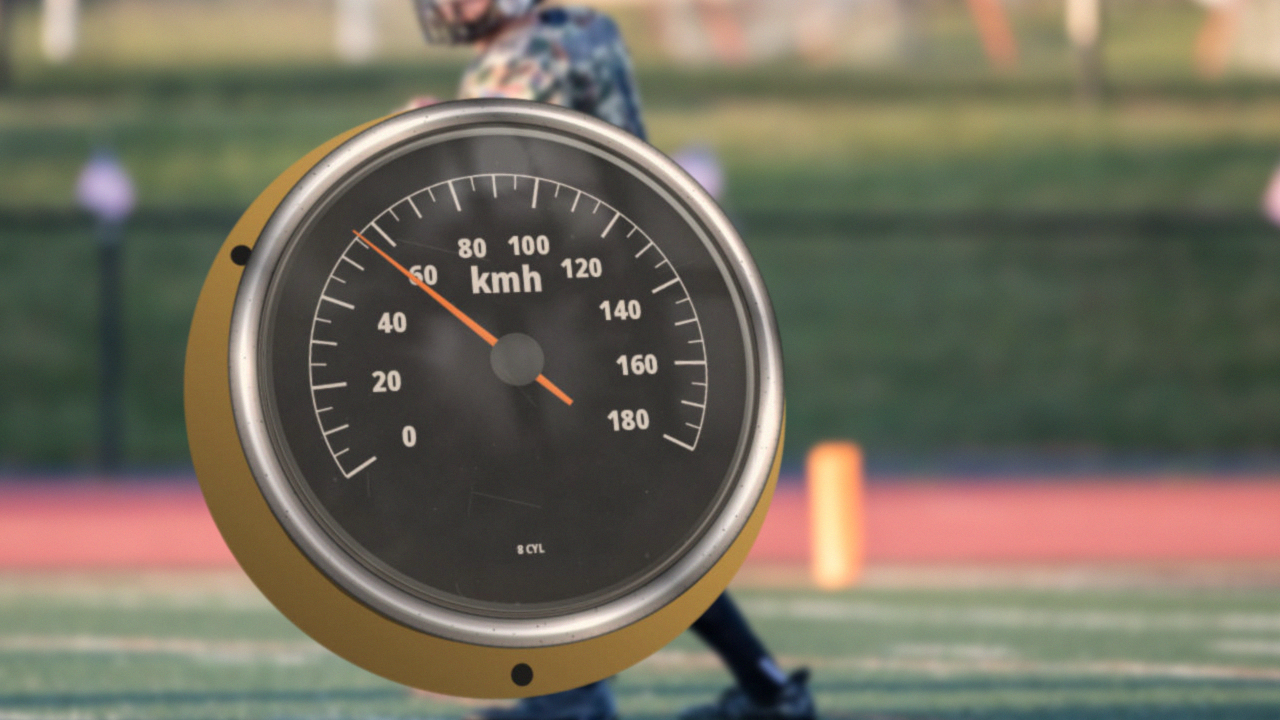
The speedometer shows 55; km/h
